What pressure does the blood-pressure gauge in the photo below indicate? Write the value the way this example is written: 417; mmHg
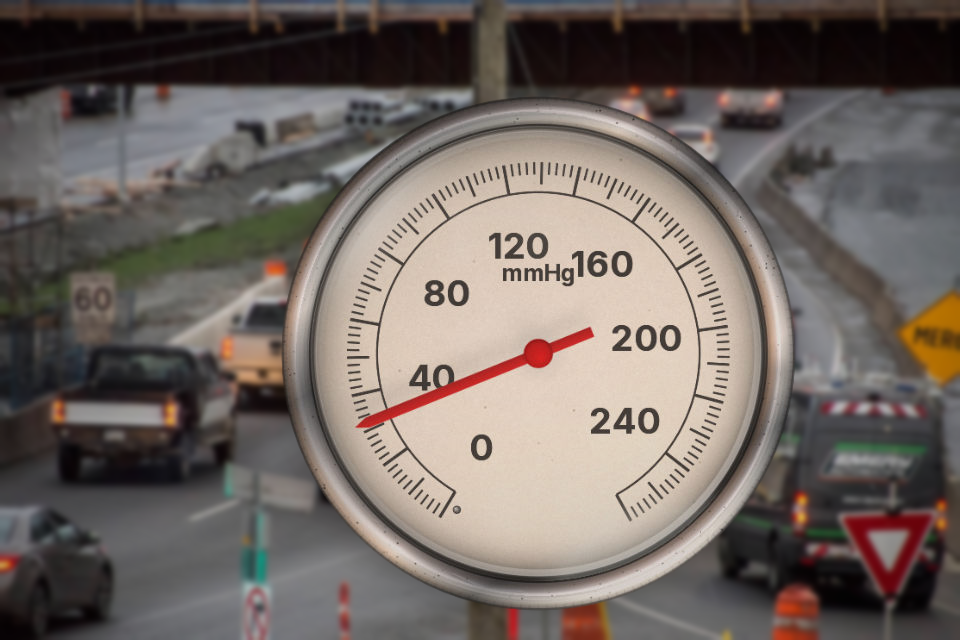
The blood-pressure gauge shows 32; mmHg
